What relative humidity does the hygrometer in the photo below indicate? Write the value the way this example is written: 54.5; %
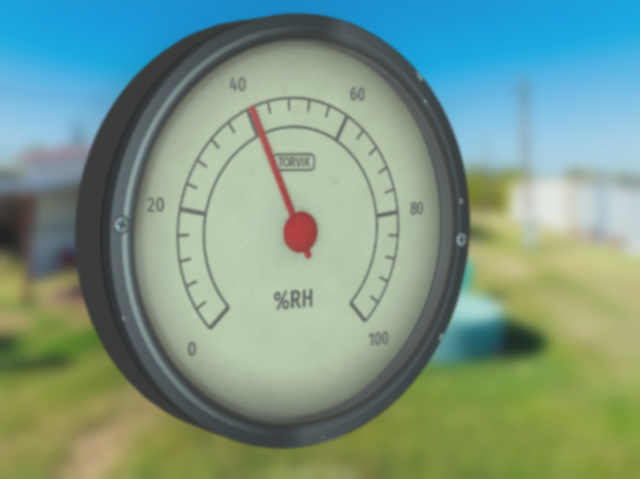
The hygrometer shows 40; %
